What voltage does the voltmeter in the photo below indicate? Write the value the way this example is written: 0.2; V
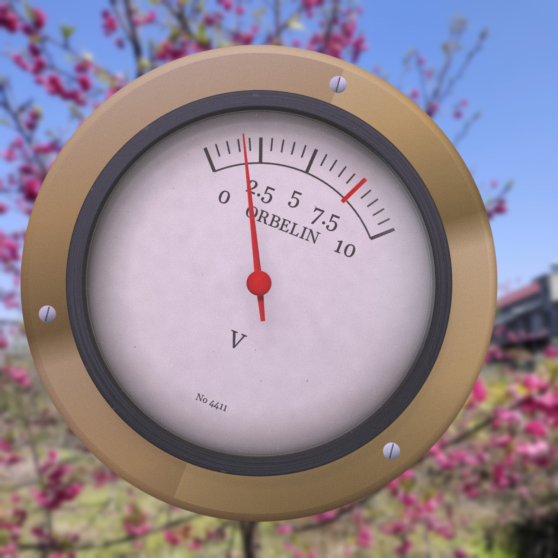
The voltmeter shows 1.75; V
